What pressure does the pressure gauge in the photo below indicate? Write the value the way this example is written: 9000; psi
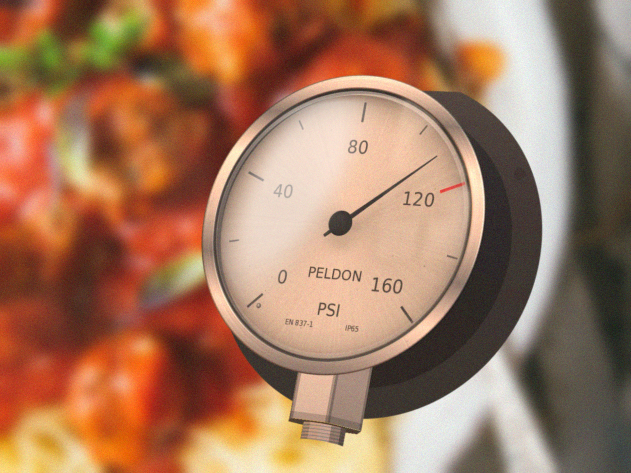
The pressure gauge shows 110; psi
